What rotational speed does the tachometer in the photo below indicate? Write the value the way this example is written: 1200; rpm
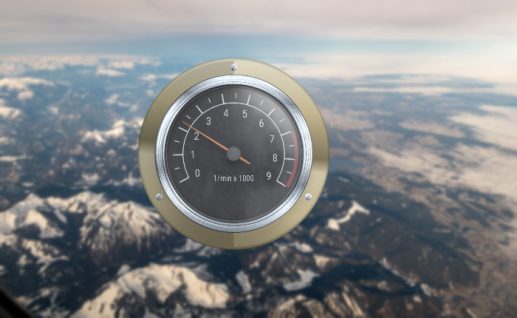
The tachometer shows 2250; rpm
